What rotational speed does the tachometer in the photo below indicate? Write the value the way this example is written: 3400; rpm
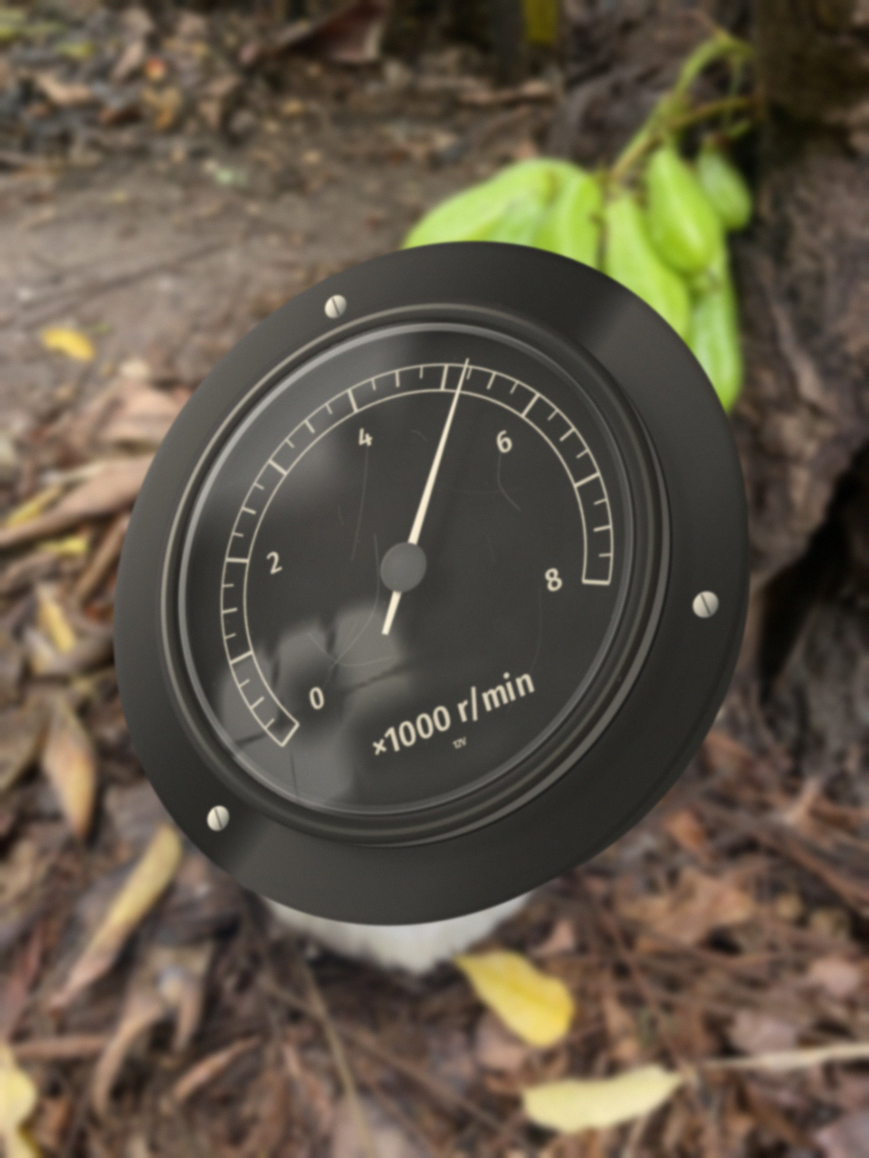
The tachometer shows 5250; rpm
